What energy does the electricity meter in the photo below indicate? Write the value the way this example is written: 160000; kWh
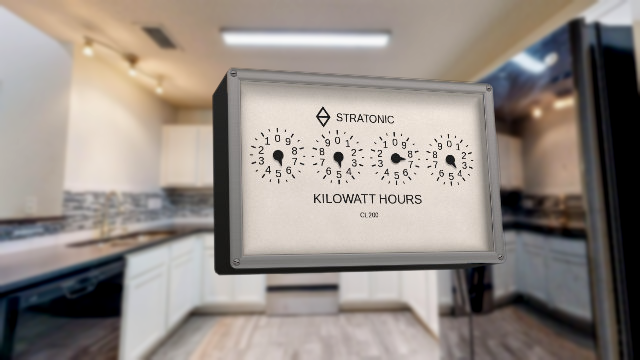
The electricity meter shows 5474; kWh
